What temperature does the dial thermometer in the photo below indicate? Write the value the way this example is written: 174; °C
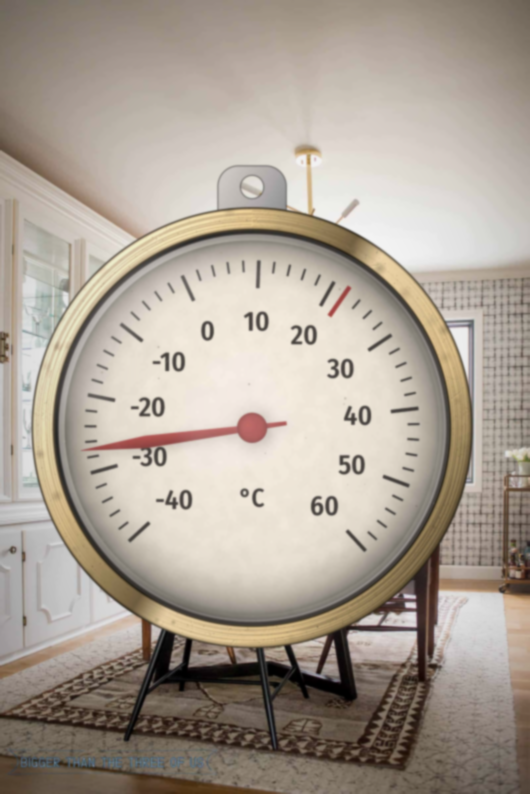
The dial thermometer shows -27; °C
